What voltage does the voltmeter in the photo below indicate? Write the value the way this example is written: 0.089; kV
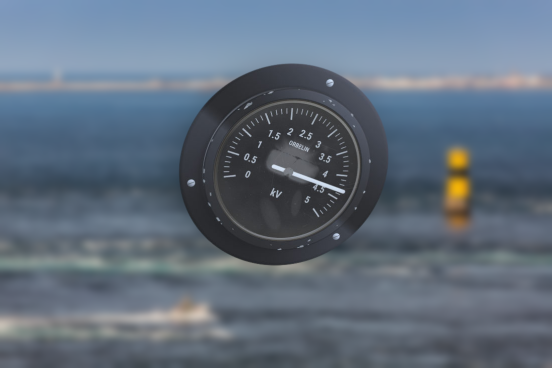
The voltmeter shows 4.3; kV
